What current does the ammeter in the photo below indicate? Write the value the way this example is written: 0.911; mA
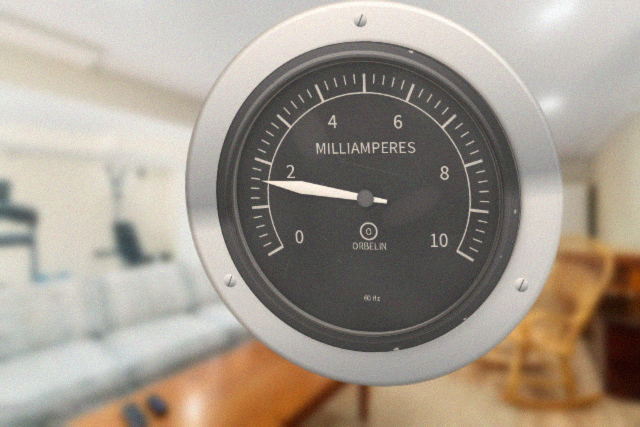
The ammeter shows 1.6; mA
